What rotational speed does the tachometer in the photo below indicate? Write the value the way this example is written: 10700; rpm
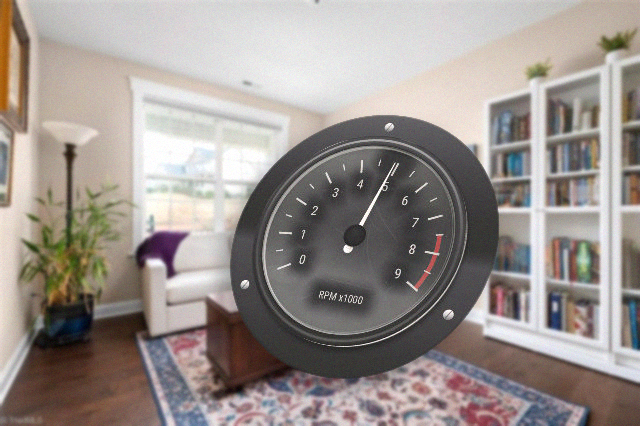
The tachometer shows 5000; rpm
